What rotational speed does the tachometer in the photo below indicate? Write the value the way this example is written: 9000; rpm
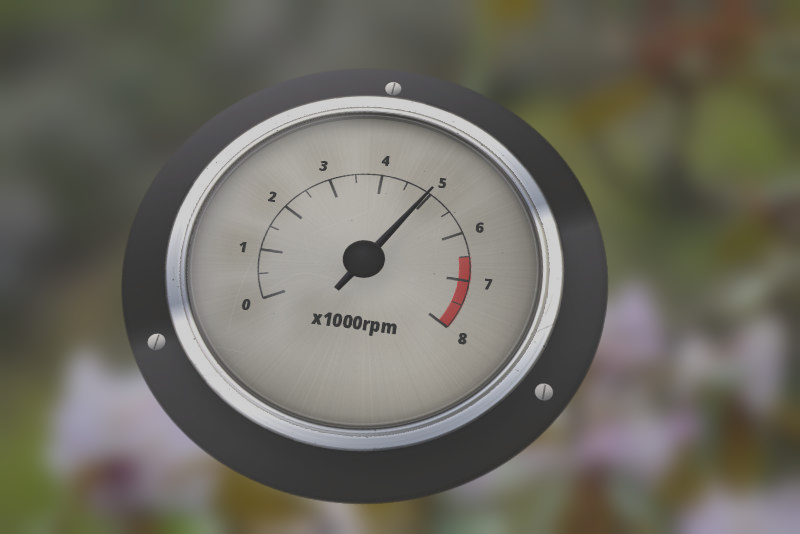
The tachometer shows 5000; rpm
